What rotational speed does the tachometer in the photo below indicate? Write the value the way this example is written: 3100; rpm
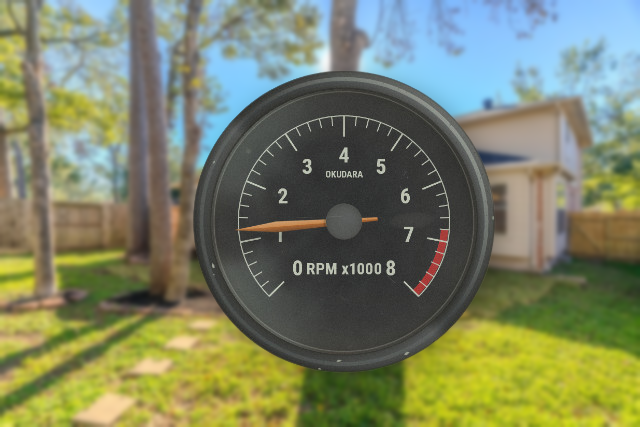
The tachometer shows 1200; rpm
